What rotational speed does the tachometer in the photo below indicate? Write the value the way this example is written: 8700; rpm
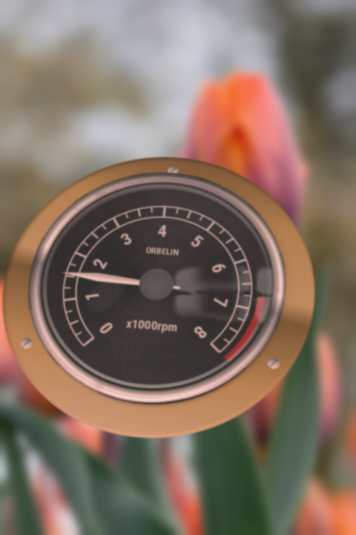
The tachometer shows 1500; rpm
